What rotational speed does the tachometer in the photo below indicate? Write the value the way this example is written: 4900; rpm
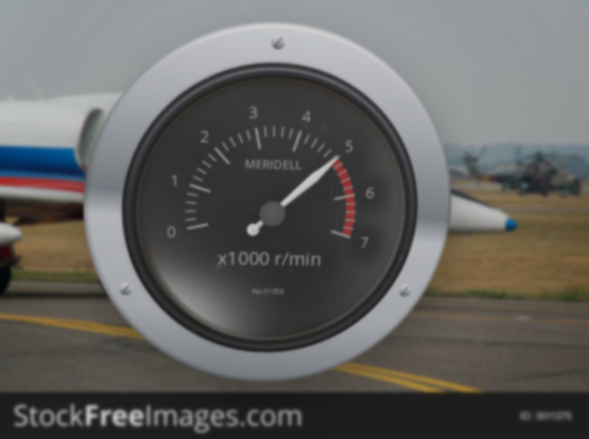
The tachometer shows 5000; rpm
